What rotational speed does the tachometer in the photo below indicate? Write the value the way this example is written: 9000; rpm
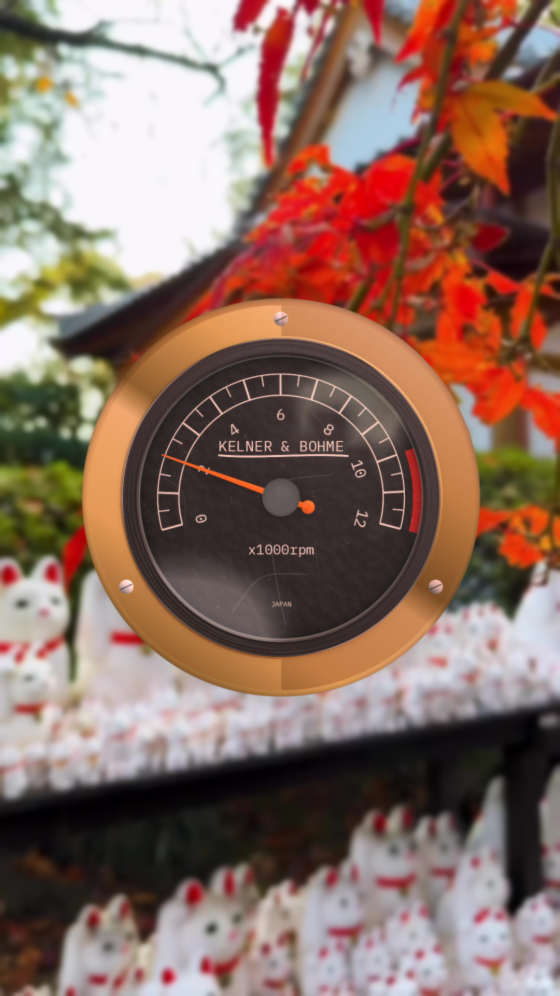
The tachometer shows 2000; rpm
